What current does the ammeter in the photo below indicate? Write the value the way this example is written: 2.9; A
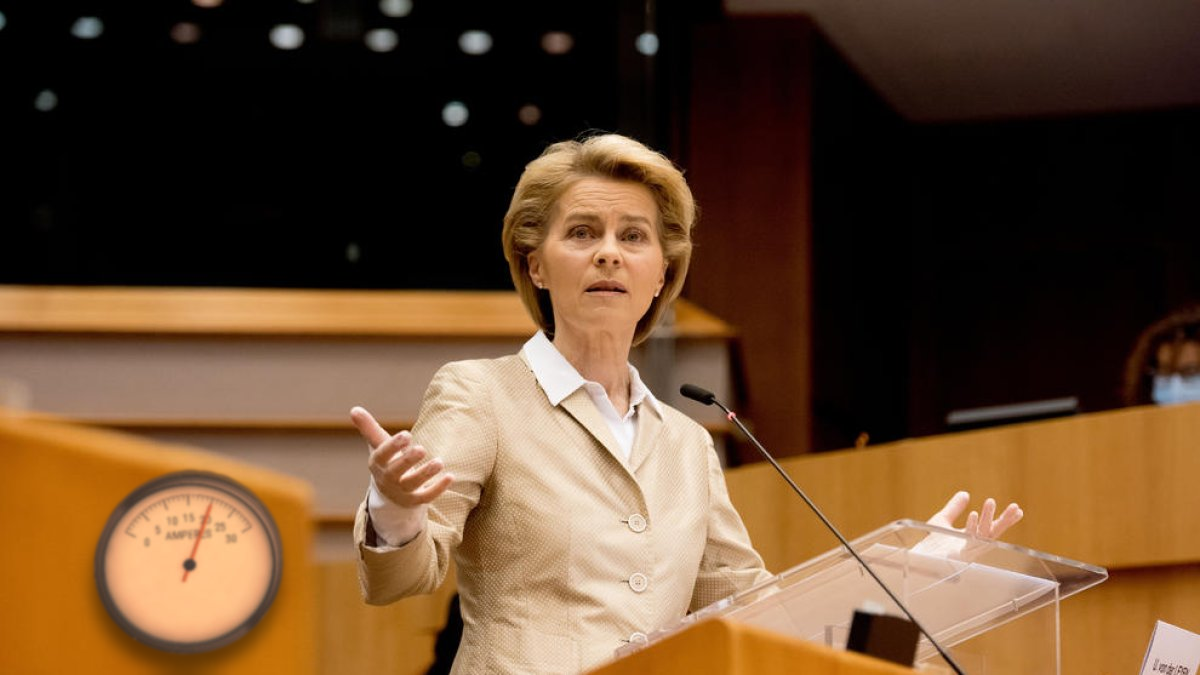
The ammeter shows 20; A
